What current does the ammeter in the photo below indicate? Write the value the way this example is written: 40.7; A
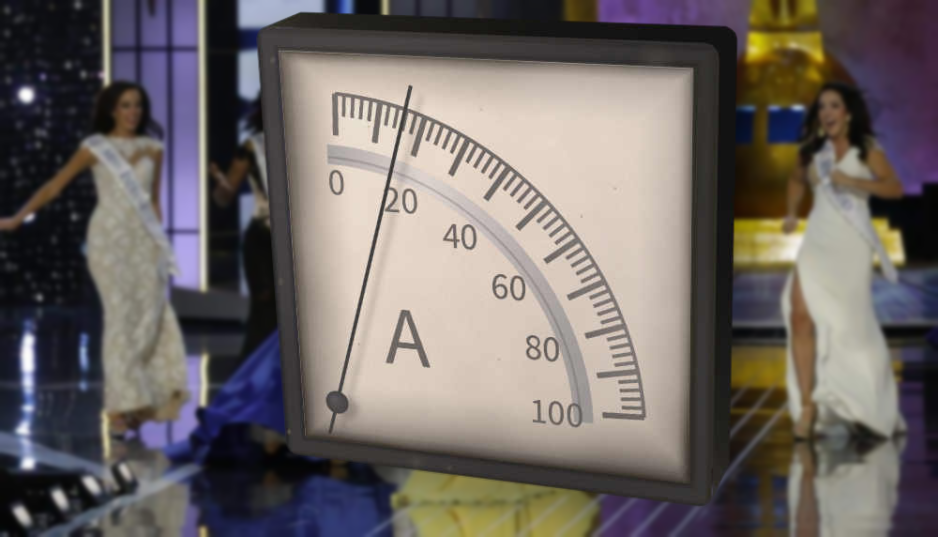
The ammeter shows 16; A
